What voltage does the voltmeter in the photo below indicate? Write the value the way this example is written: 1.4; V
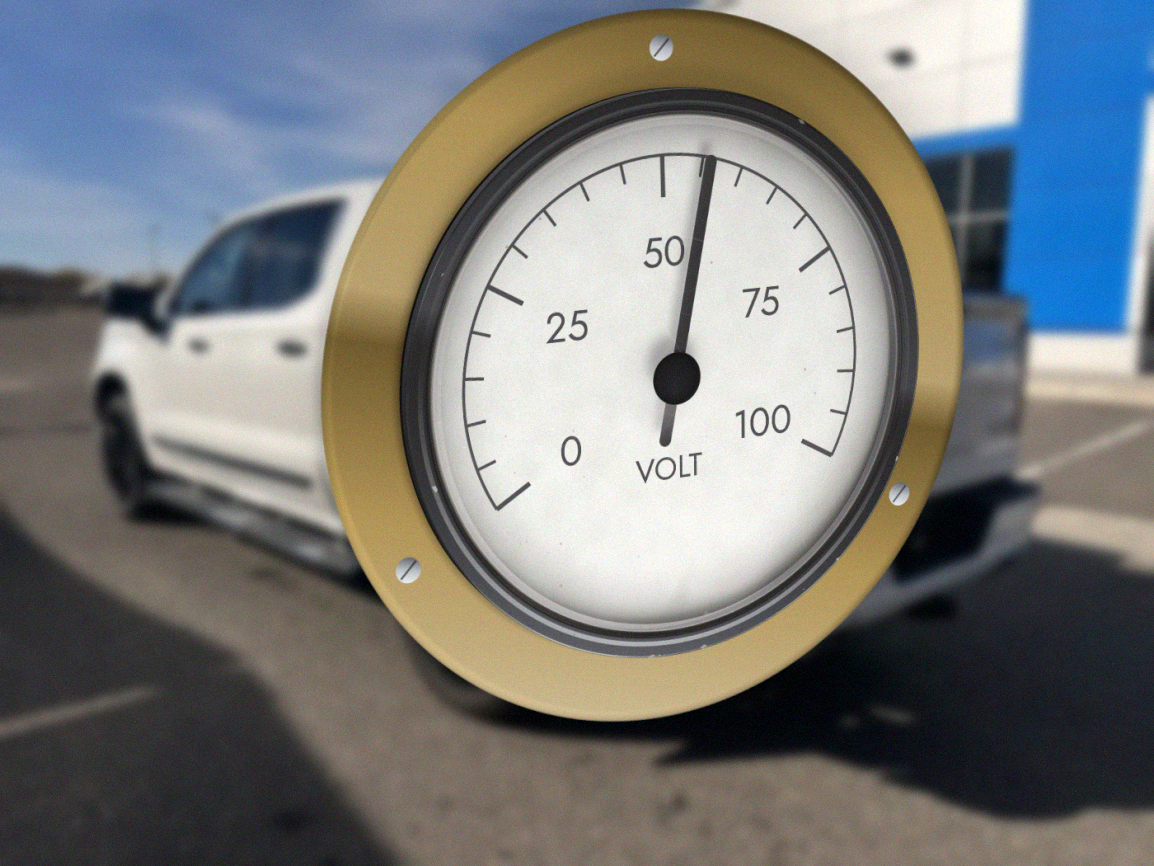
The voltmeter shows 55; V
